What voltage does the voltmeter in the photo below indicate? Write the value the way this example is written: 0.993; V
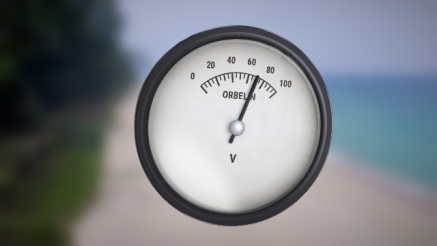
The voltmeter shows 70; V
